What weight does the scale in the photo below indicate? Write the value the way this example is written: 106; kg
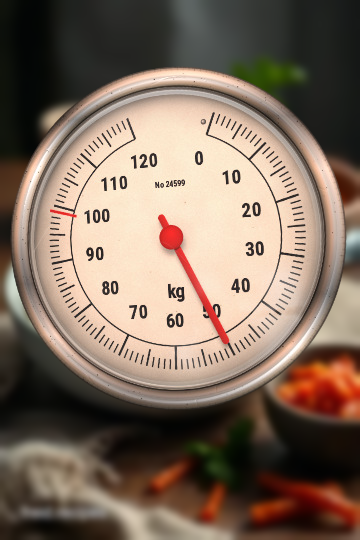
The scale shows 50; kg
